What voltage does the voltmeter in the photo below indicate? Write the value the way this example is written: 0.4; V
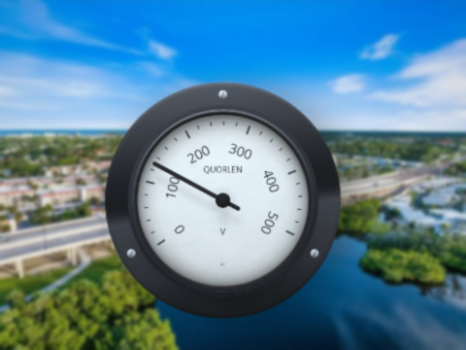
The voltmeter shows 130; V
